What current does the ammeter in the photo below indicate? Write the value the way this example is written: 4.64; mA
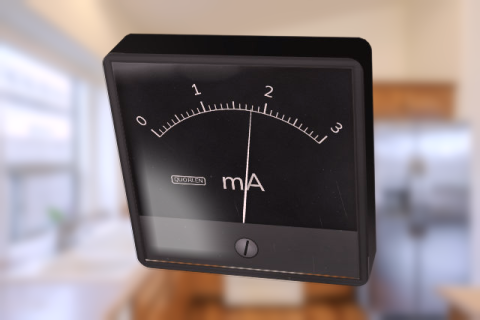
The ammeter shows 1.8; mA
